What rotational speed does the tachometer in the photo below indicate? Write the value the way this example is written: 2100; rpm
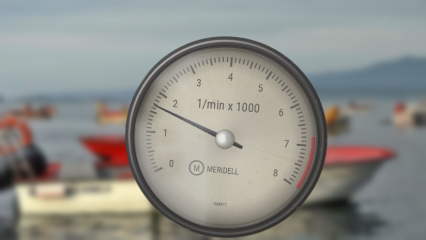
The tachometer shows 1700; rpm
